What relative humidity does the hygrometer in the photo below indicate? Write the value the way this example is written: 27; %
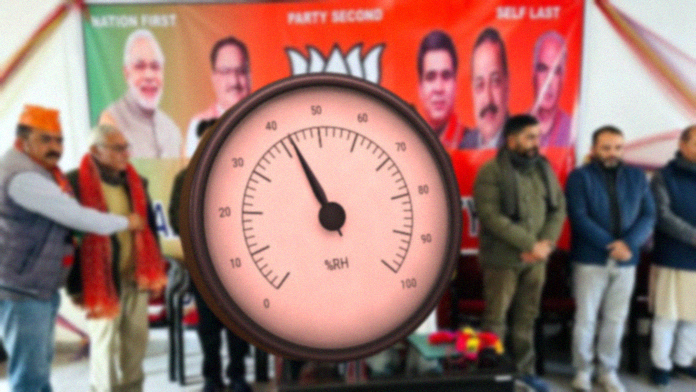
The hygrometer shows 42; %
